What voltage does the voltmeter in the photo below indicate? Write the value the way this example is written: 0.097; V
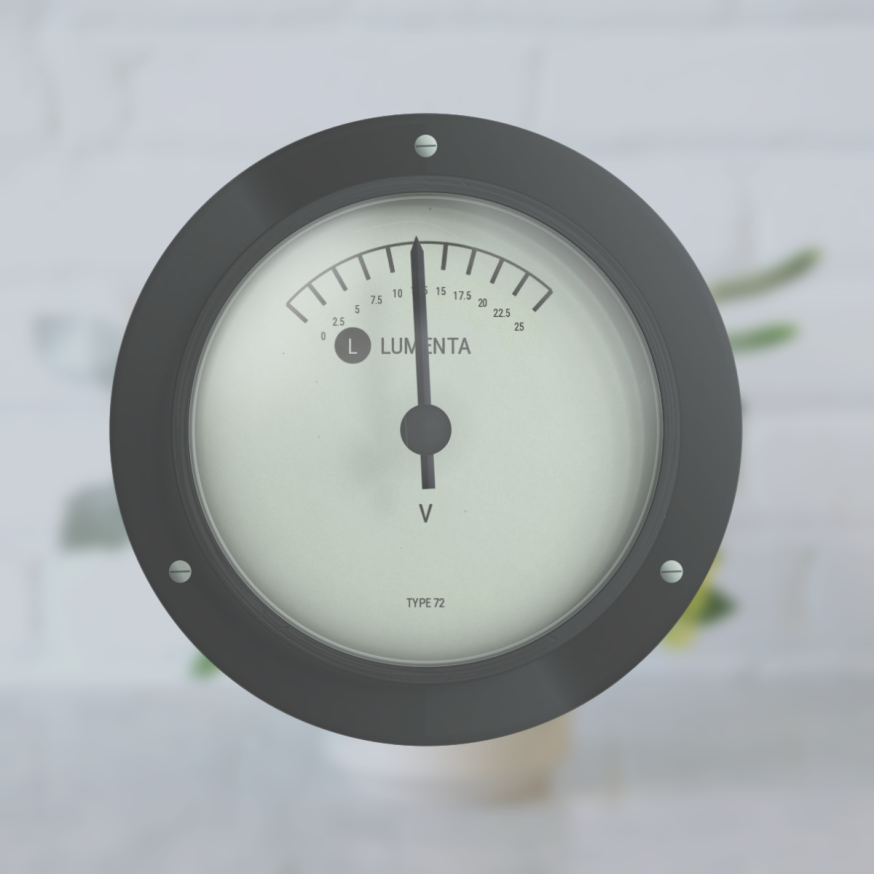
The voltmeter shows 12.5; V
